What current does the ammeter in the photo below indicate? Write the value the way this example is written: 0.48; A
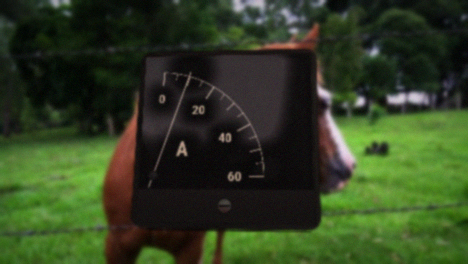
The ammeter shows 10; A
